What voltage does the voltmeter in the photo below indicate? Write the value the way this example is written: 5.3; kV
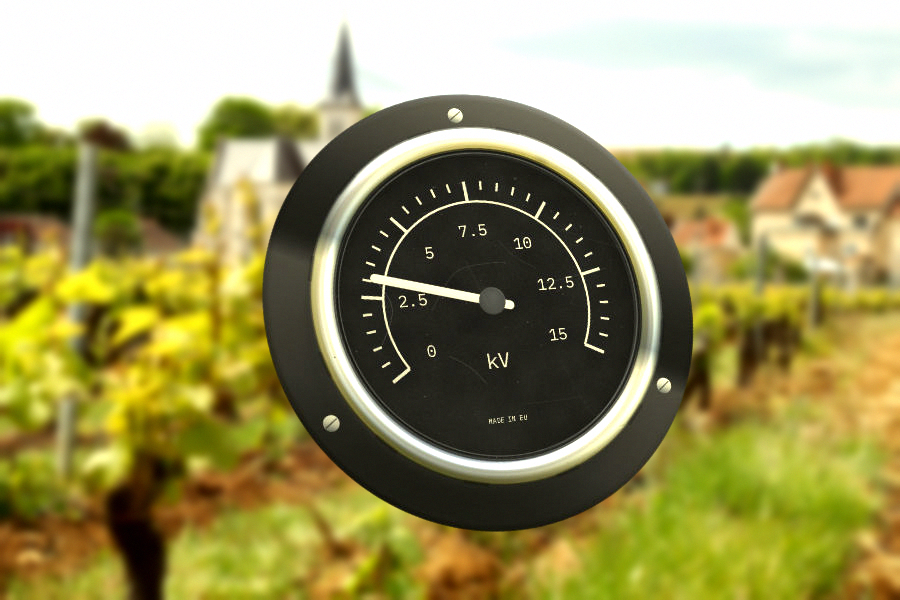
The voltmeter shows 3; kV
